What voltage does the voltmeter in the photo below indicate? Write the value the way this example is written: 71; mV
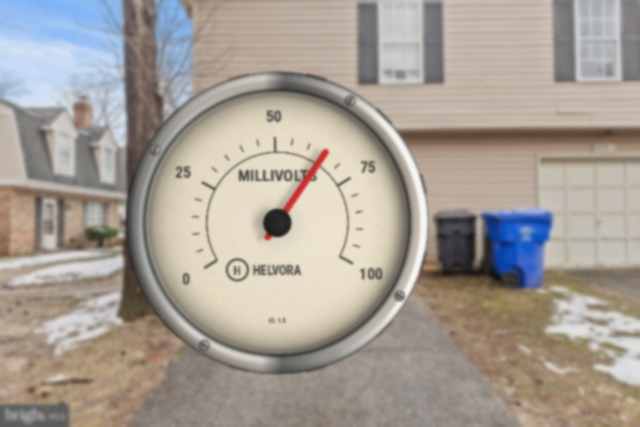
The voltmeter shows 65; mV
